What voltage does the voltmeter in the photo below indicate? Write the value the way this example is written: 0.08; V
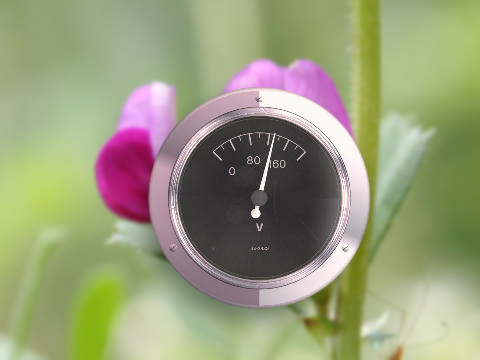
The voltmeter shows 130; V
